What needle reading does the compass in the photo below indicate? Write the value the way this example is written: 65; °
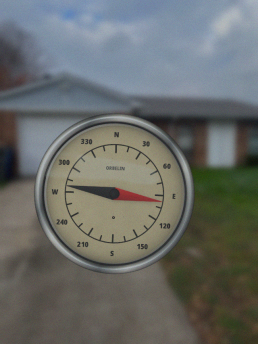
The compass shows 97.5; °
